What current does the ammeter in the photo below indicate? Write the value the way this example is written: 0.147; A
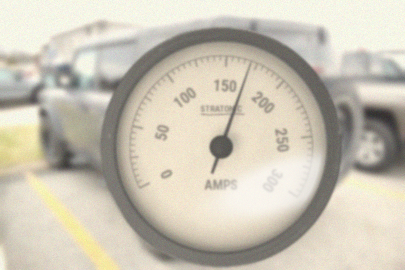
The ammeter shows 170; A
